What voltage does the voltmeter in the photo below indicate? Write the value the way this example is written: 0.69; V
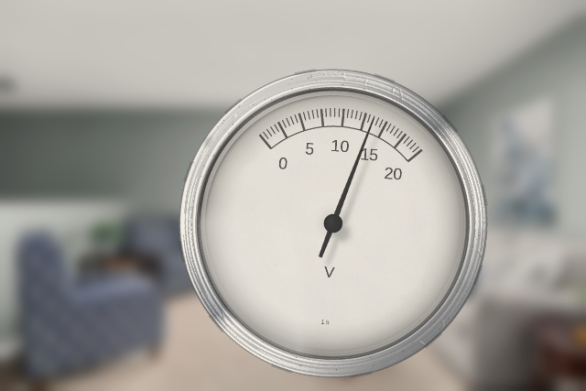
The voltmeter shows 13.5; V
